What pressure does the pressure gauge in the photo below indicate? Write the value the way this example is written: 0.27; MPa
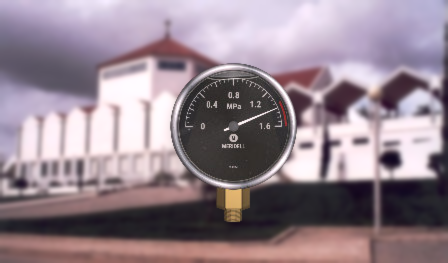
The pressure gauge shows 1.4; MPa
